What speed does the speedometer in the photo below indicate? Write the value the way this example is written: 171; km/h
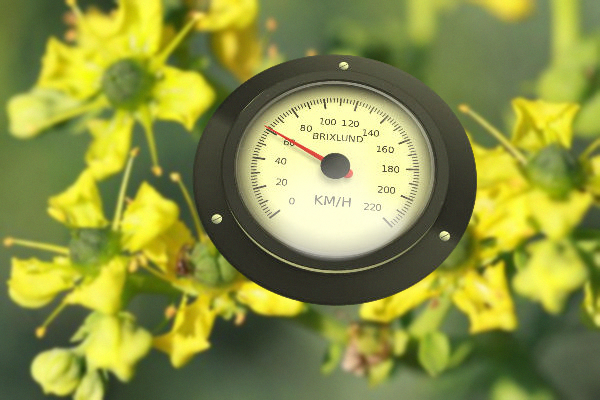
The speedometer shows 60; km/h
